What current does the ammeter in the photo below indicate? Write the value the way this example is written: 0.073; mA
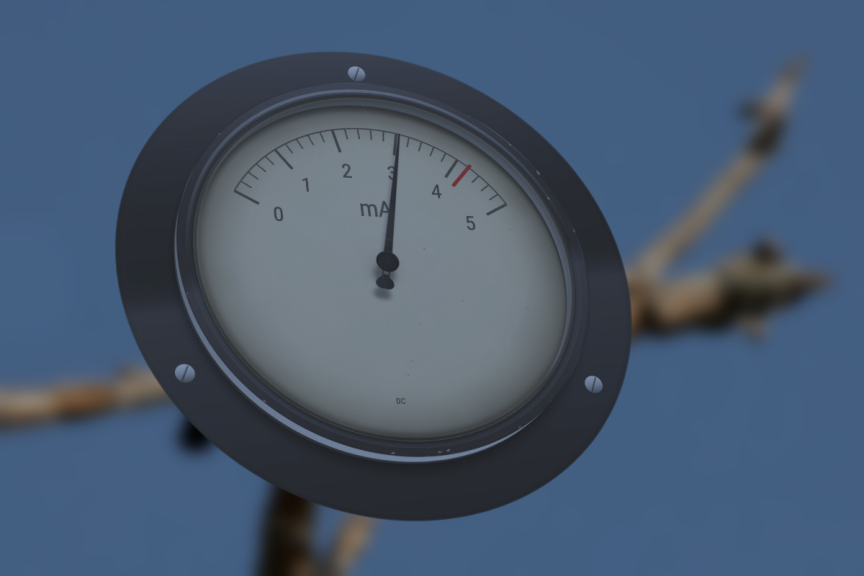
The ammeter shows 3; mA
